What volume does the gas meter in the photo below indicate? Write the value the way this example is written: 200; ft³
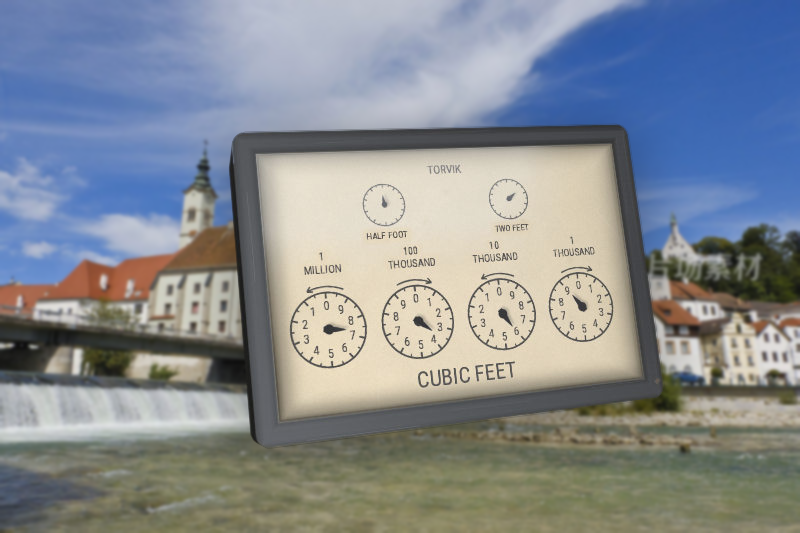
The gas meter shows 735900; ft³
